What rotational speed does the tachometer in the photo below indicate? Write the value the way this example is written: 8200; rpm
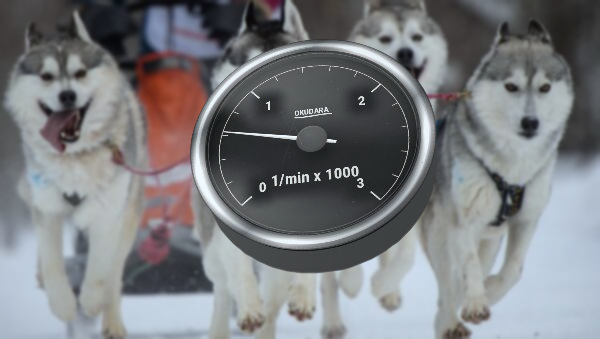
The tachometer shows 600; rpm
